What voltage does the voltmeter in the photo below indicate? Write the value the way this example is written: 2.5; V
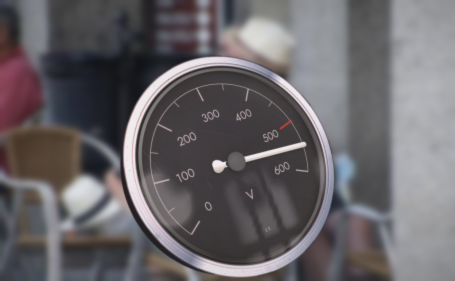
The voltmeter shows 550; V
